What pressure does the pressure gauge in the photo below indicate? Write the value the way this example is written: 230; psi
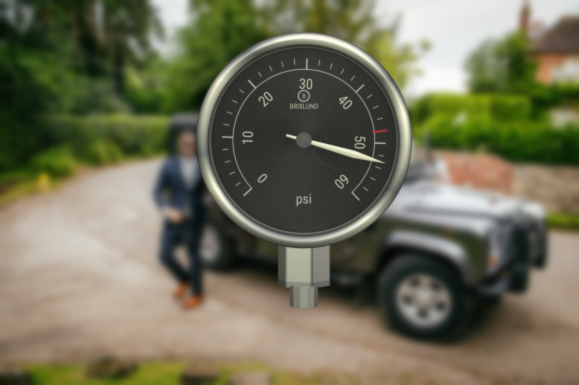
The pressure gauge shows 53; psi
